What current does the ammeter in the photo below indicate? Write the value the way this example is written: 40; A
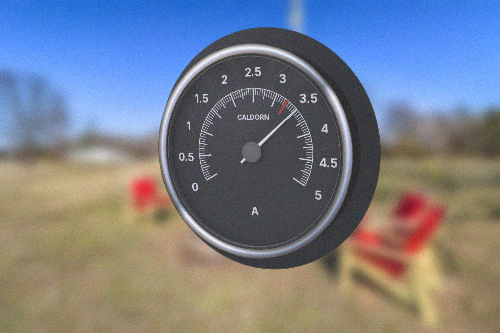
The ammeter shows 3.5; A
